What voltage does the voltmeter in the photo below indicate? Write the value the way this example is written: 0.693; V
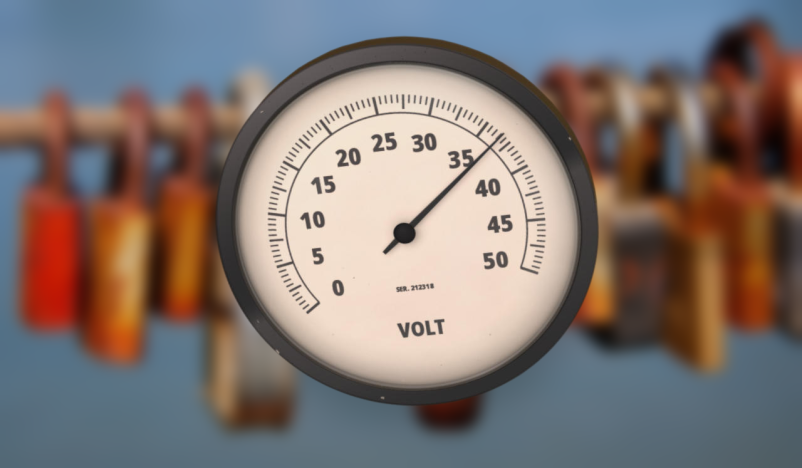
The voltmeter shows 36.5; V
